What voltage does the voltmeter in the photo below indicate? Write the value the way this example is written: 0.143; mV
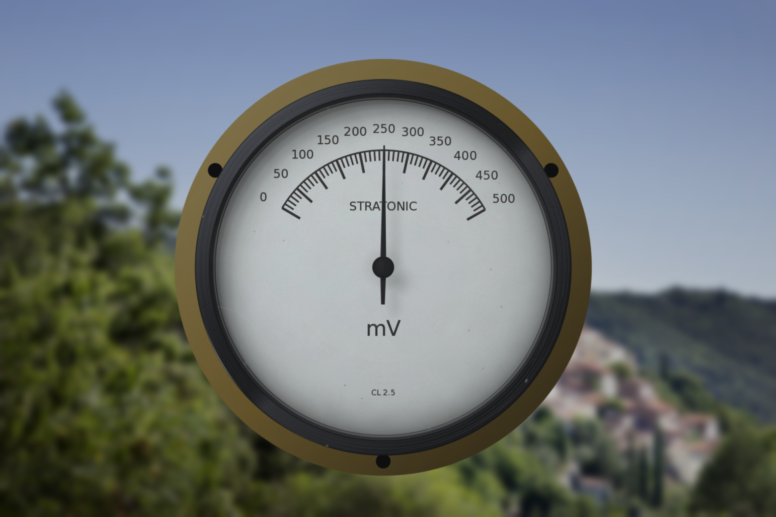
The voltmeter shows 250; mV
